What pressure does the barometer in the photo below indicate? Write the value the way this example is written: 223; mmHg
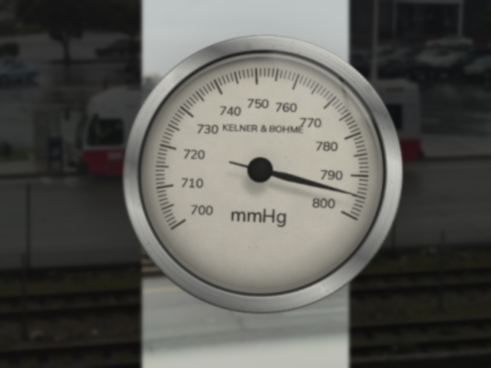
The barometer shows 795; mmHg
